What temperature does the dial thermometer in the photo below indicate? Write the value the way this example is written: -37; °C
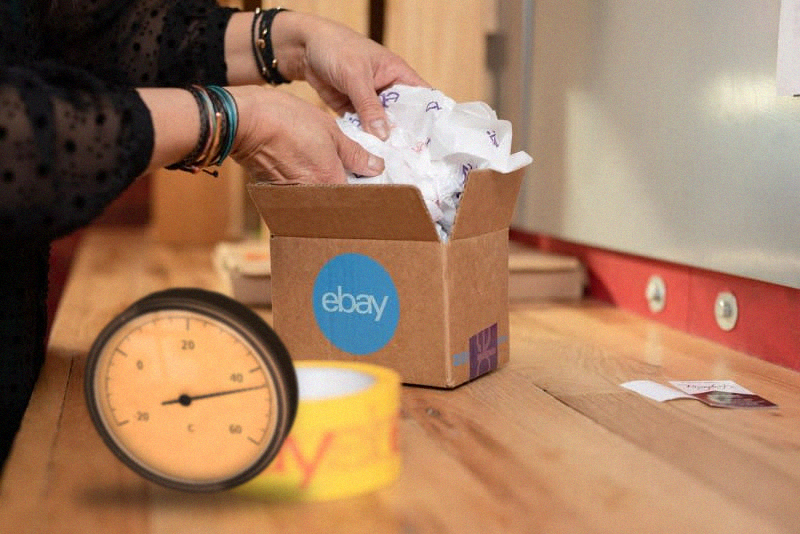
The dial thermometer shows 44; °C
